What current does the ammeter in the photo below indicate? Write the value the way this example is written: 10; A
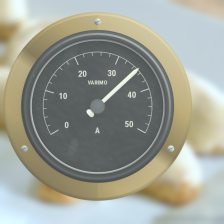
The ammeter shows 35; A
